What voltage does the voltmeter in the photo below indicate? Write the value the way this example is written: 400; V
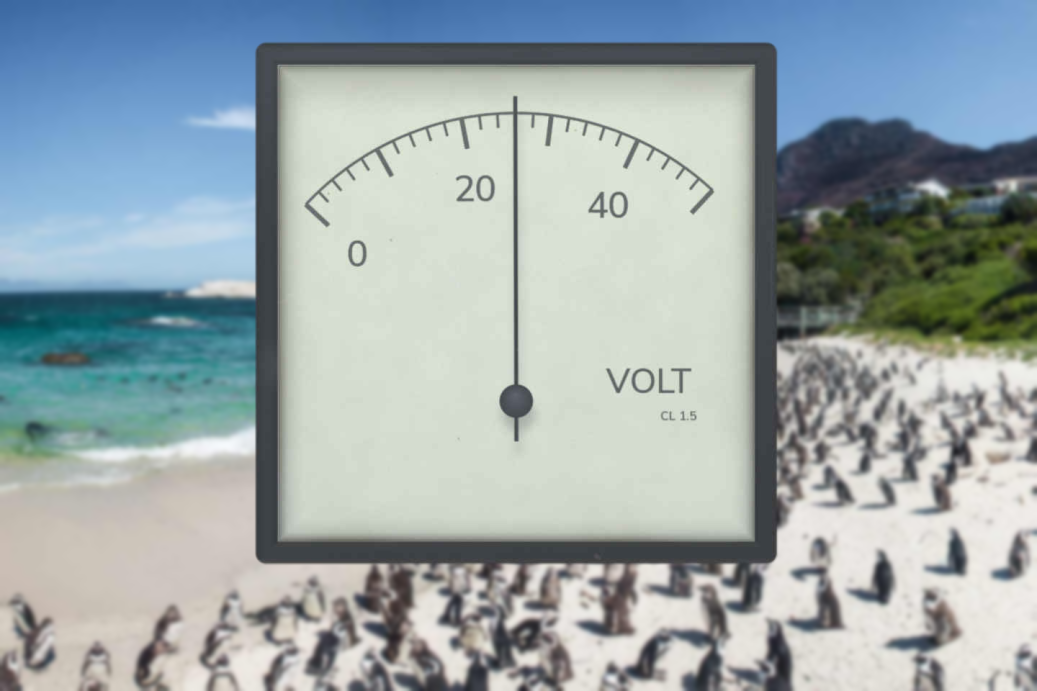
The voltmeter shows 26; V
